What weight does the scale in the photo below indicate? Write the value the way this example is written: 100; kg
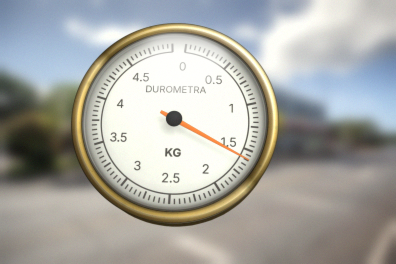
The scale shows 1.6; kg
